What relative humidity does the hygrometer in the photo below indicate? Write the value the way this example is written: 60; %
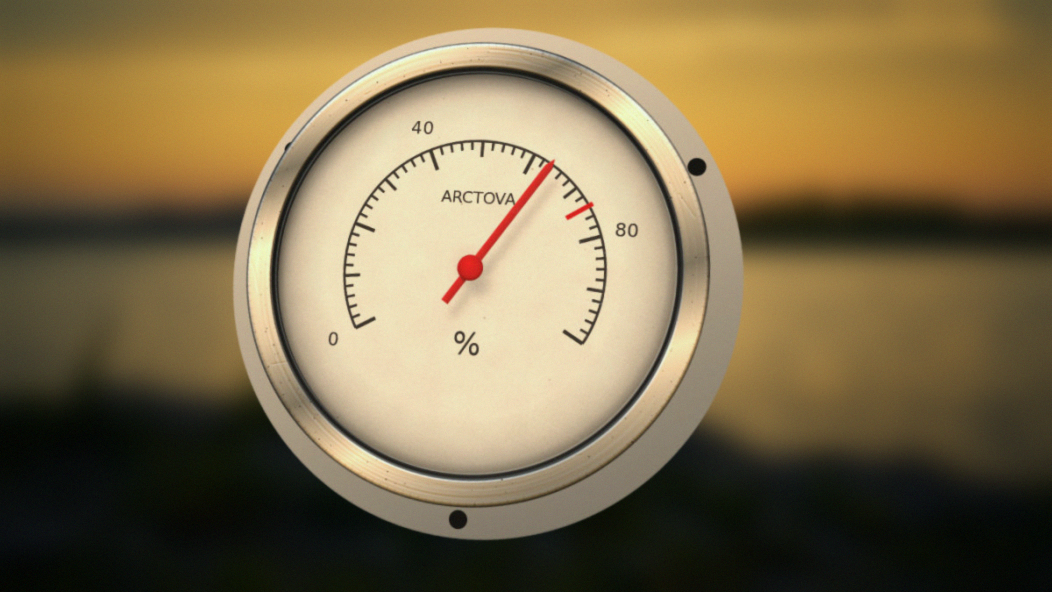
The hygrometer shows 64; %
